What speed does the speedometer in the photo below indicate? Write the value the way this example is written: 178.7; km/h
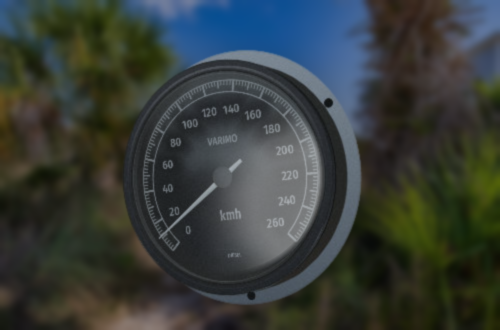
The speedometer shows 10; km/h
